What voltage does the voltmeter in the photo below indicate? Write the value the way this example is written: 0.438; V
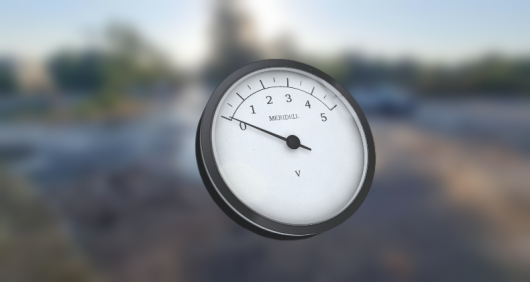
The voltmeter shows 0; V
